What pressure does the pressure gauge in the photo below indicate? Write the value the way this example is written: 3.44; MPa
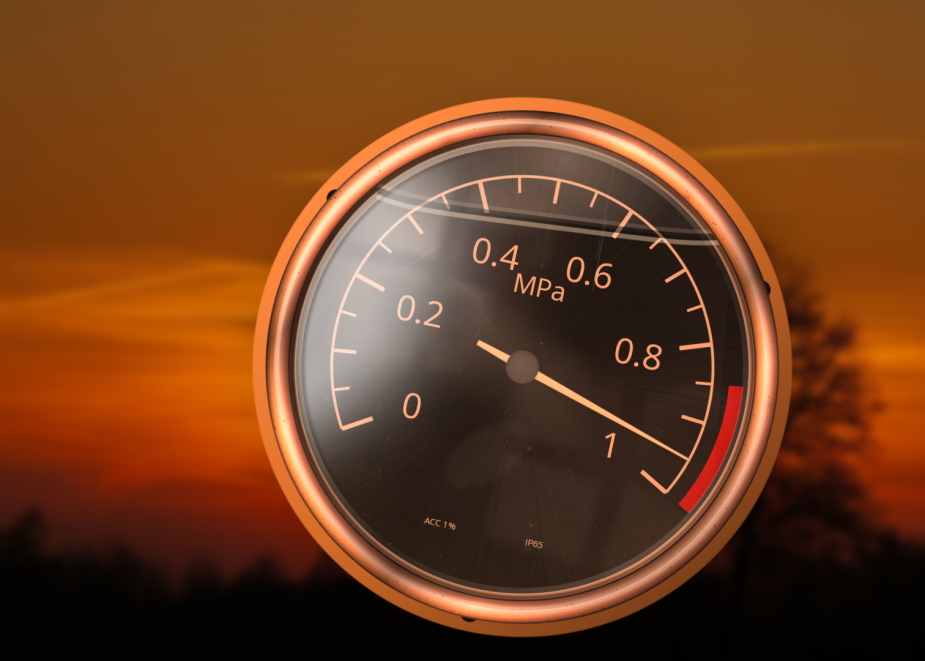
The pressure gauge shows 0.95; MPa
